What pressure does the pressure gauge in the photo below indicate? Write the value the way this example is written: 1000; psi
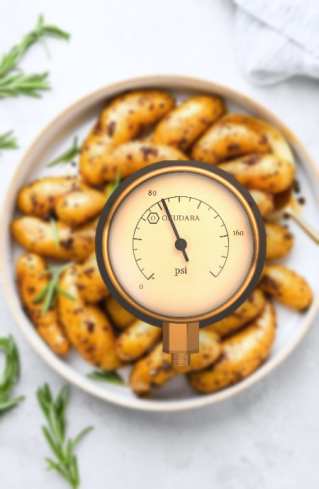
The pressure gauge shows 85; psi
